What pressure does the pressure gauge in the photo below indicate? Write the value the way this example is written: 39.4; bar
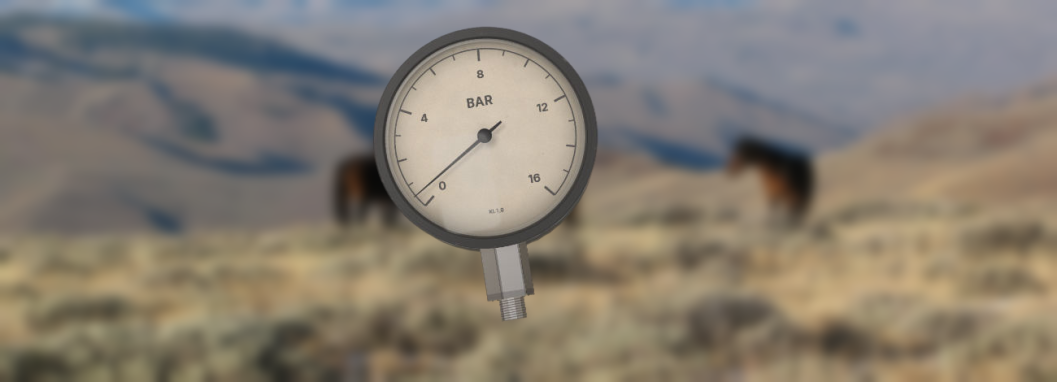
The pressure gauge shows 0.5; bar
